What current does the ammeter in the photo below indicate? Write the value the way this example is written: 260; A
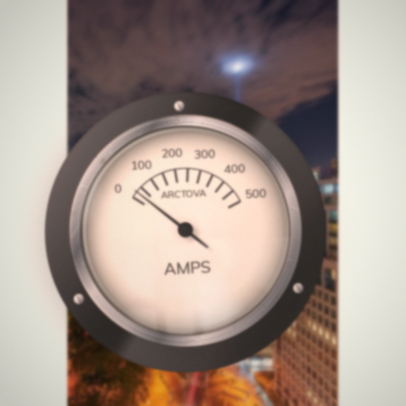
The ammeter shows 25; A
